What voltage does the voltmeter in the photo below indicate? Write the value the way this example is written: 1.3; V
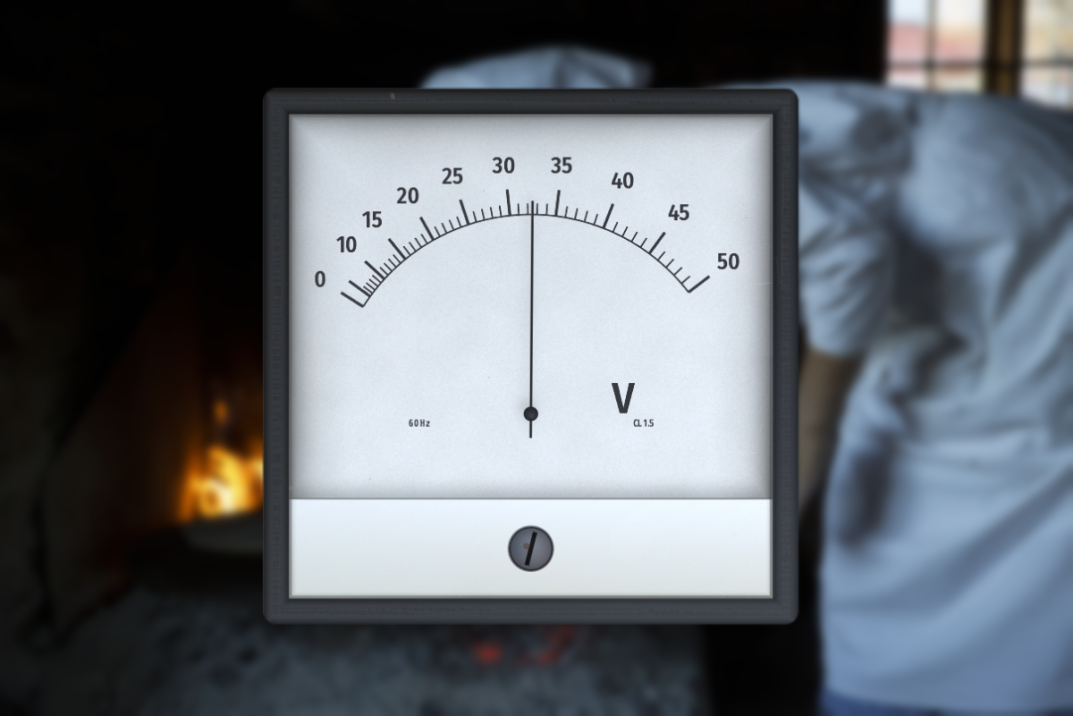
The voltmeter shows 32.5; V
